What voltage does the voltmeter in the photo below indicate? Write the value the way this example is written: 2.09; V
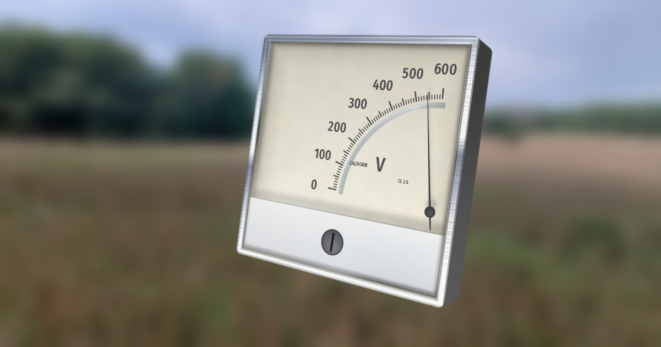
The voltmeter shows 550; V
